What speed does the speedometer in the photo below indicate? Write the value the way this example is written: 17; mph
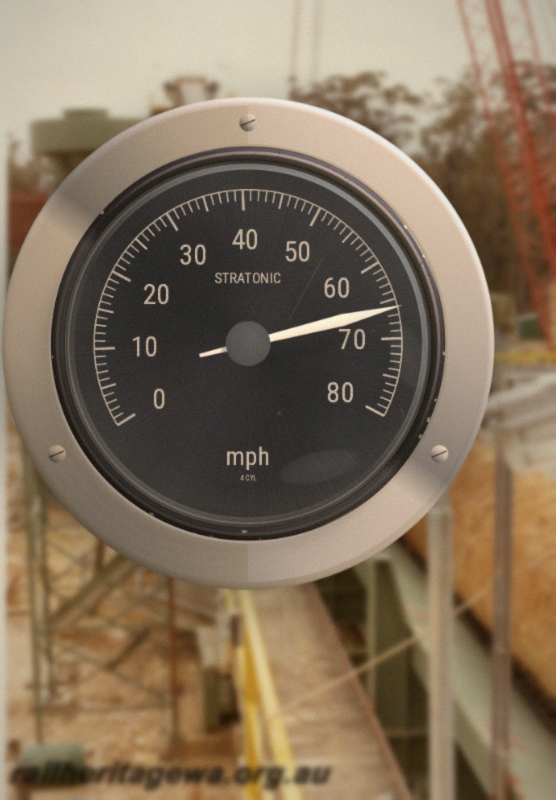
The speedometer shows 66; mph
